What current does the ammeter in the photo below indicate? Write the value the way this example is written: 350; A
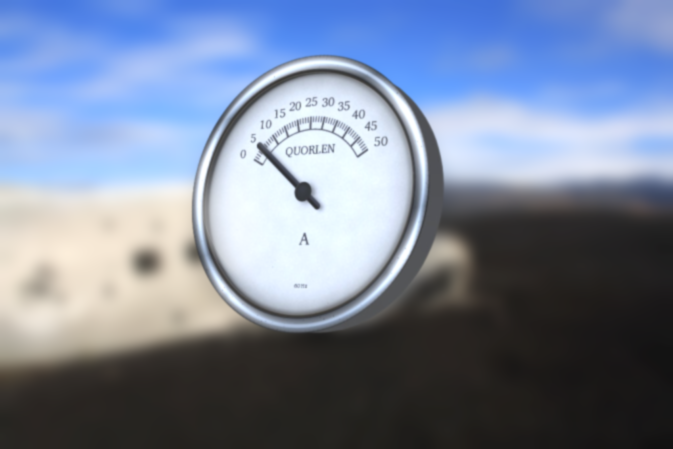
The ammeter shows 5; A
